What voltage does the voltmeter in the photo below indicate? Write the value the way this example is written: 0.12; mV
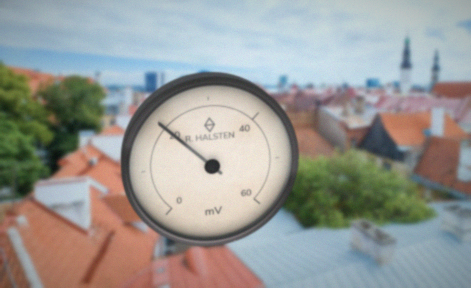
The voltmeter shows 20; mV
